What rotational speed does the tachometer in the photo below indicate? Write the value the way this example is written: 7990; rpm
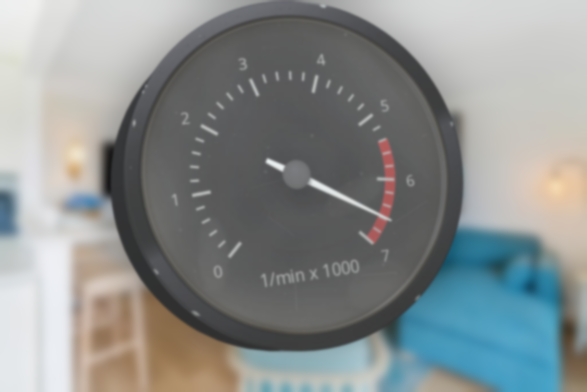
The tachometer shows 6600; rpm
